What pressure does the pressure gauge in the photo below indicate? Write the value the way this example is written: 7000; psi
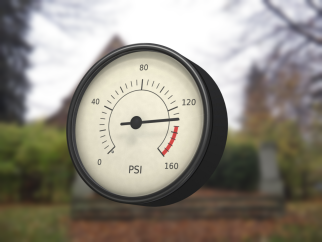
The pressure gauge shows 130; psi
